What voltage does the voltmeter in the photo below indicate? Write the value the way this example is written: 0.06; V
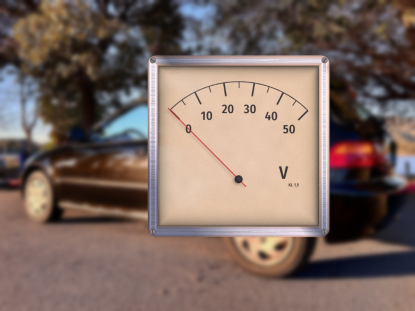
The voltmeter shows 0; V
